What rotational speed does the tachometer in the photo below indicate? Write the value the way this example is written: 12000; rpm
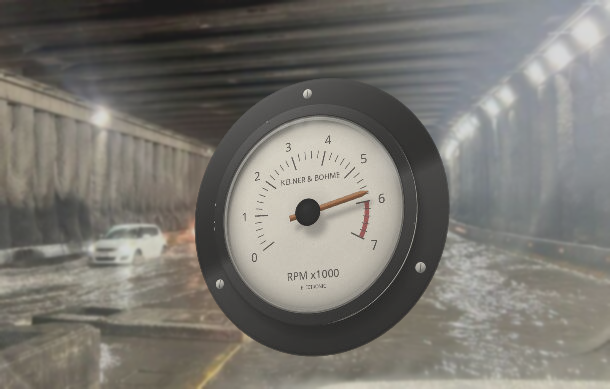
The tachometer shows 5800; rpm
